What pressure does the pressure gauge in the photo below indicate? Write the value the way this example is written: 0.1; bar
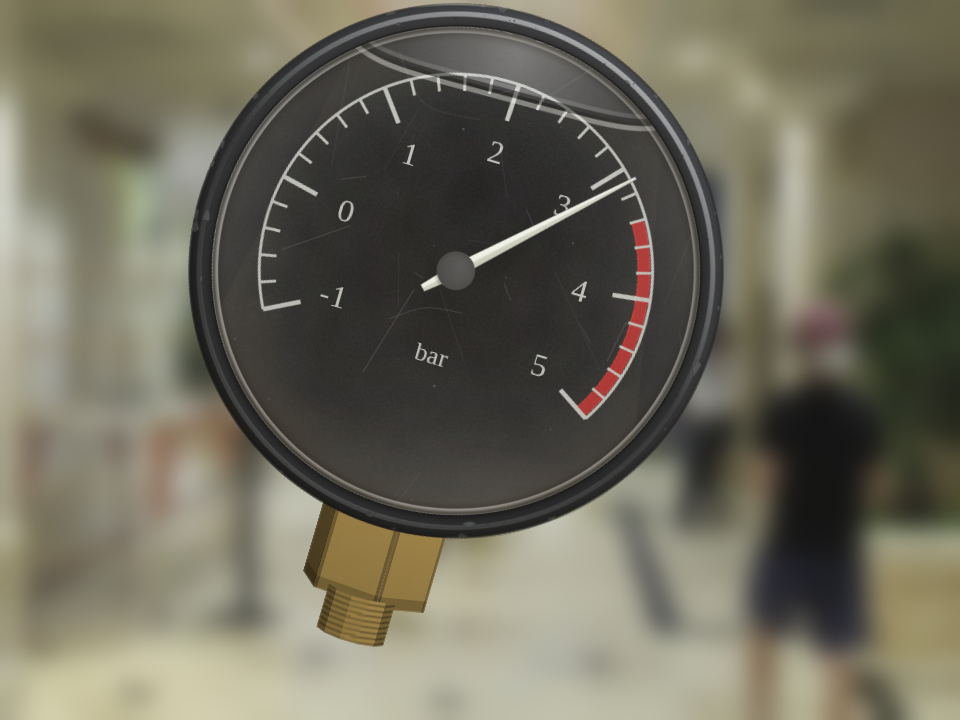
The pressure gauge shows 3.1; bar
